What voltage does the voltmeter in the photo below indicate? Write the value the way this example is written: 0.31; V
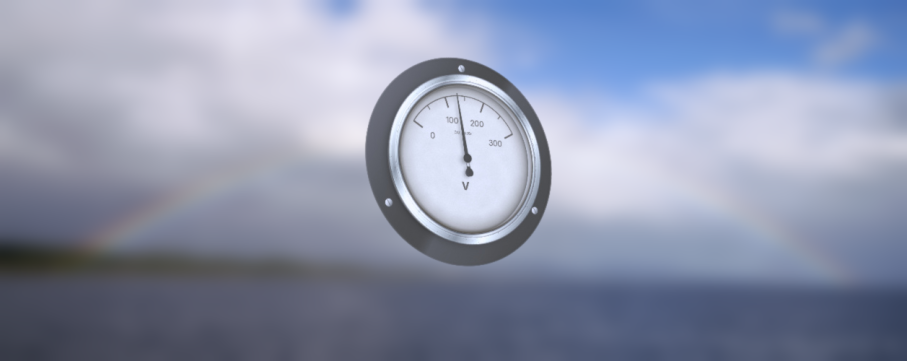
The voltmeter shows 125; V
